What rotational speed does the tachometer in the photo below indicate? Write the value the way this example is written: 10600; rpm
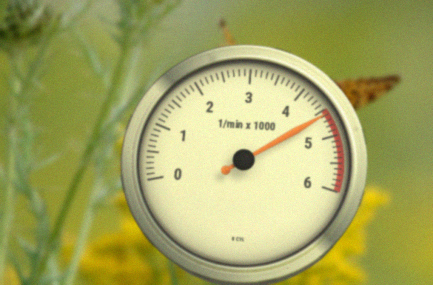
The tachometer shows 4600; rpm
